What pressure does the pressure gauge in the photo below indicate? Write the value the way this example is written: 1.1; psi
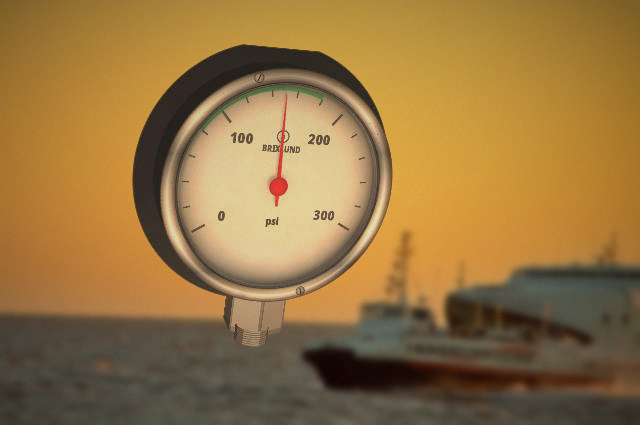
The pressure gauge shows 150; psi
